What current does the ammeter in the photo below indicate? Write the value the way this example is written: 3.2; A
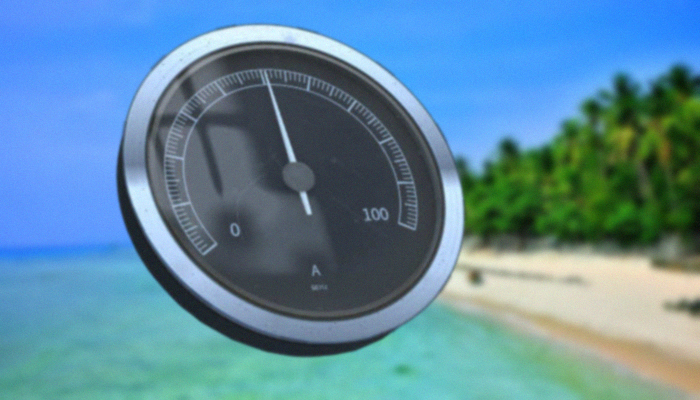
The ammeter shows 50; A
